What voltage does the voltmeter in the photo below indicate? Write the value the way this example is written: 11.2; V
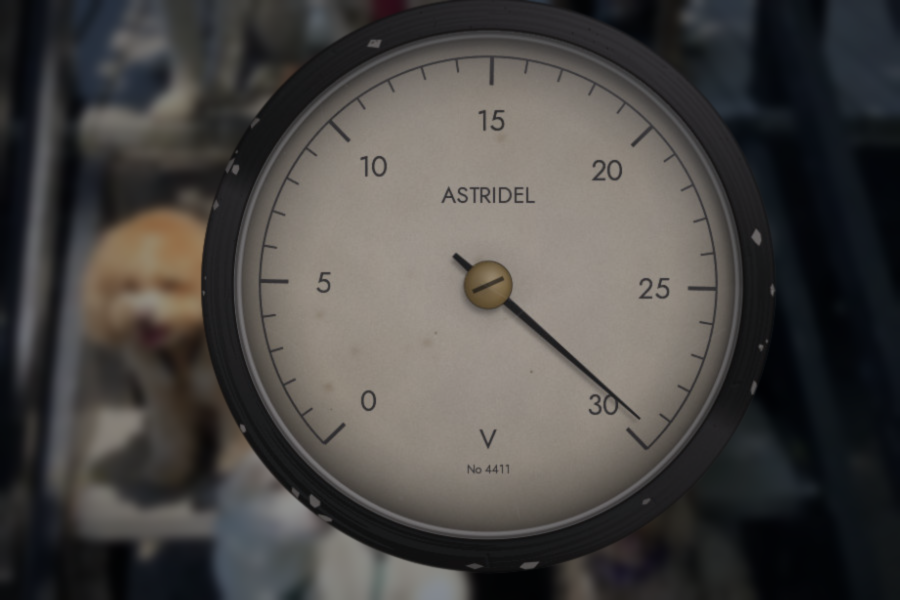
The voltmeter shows 29.5; V
